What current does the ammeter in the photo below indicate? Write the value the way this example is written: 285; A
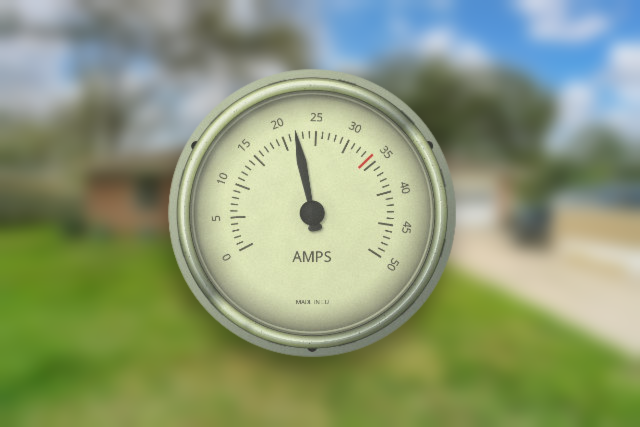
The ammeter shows 22; A
